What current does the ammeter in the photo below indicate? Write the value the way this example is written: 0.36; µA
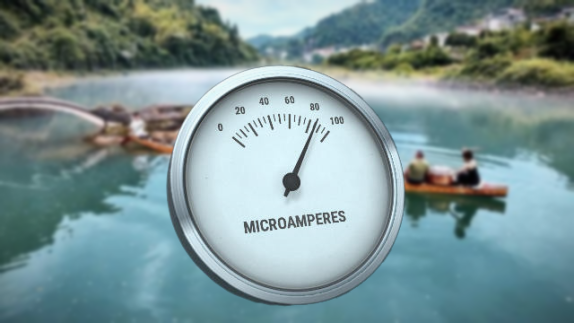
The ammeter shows 85; µA
